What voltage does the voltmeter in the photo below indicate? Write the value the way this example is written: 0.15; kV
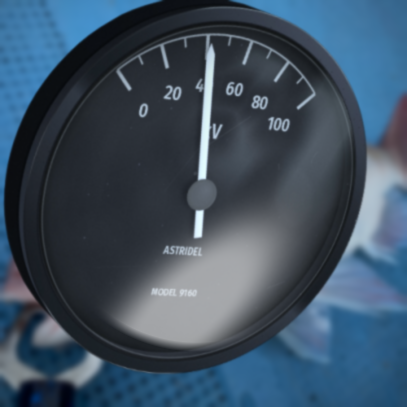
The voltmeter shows 40; kV
